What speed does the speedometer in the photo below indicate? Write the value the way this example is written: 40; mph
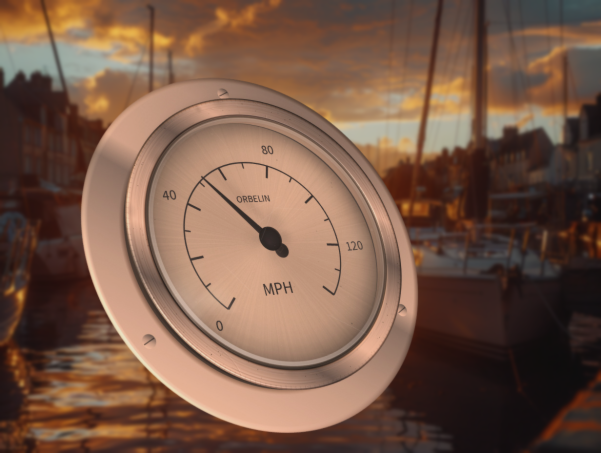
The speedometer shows 50; mph
